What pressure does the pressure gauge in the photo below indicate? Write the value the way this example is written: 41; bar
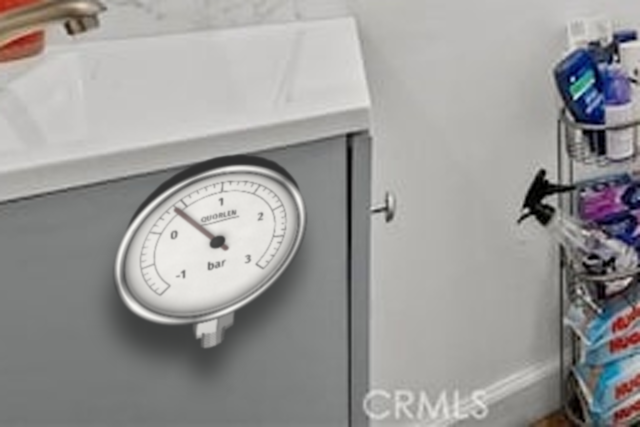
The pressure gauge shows 0.4; bar
